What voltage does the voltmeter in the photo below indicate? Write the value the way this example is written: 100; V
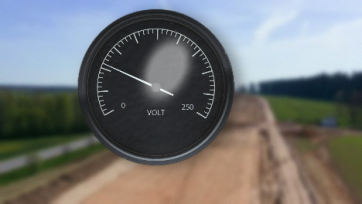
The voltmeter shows 55; V
